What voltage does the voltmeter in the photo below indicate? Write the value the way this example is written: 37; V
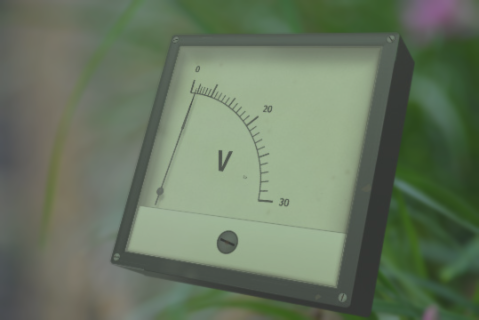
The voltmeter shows 5; V
